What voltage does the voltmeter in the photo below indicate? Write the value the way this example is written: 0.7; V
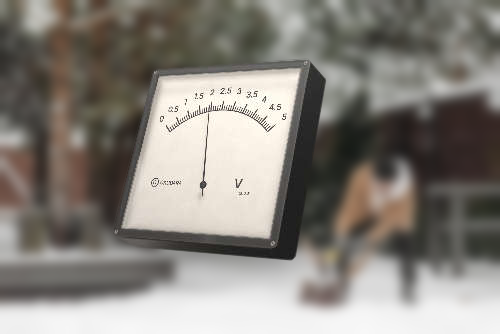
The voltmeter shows 2; V
